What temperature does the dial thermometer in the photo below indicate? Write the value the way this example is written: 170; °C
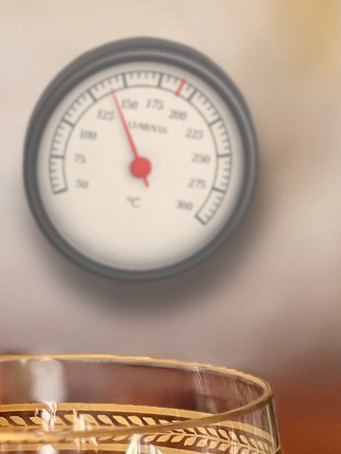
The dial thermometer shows 140; °C
